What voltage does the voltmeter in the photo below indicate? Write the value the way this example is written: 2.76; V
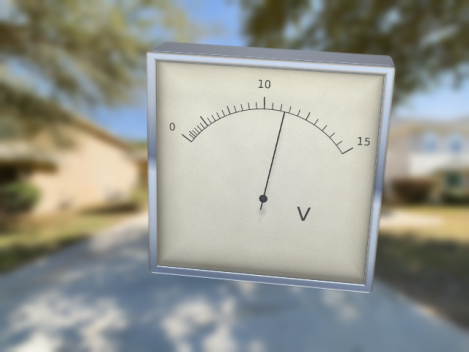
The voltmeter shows 11.25; V
